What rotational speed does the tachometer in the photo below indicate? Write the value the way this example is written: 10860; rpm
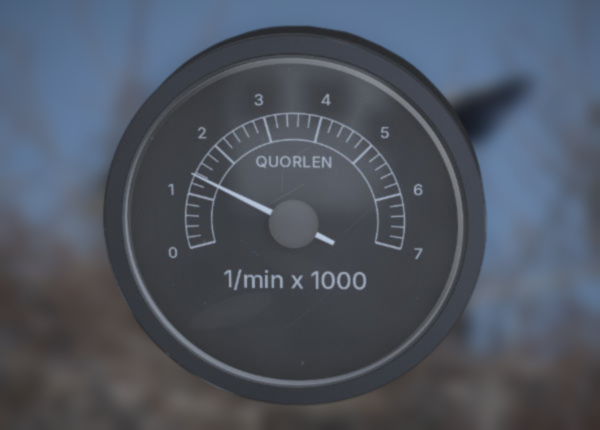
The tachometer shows 1400; rpm
